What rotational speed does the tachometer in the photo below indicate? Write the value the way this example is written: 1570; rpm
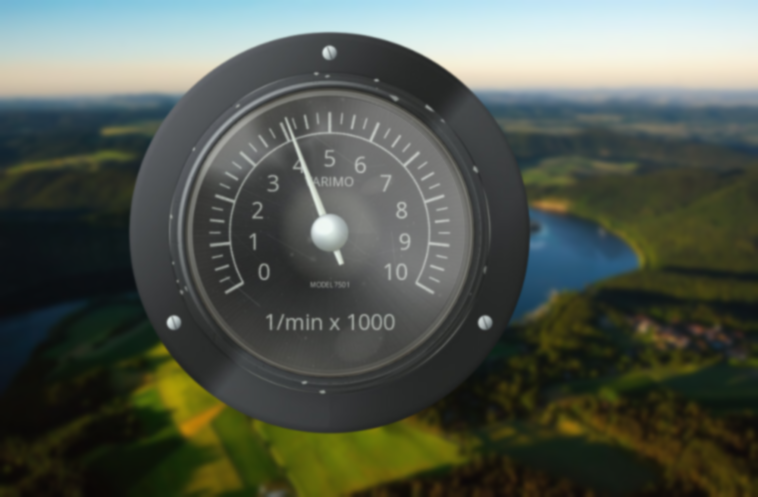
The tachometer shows 4125; rpm
